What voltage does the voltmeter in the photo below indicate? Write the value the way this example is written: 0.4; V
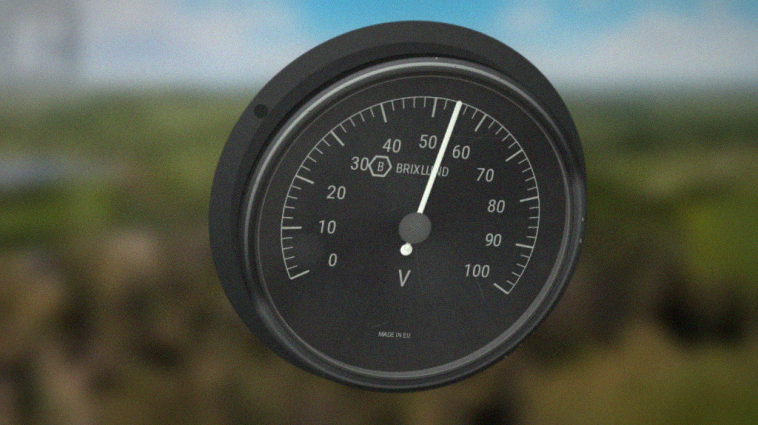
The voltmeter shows 54; V
